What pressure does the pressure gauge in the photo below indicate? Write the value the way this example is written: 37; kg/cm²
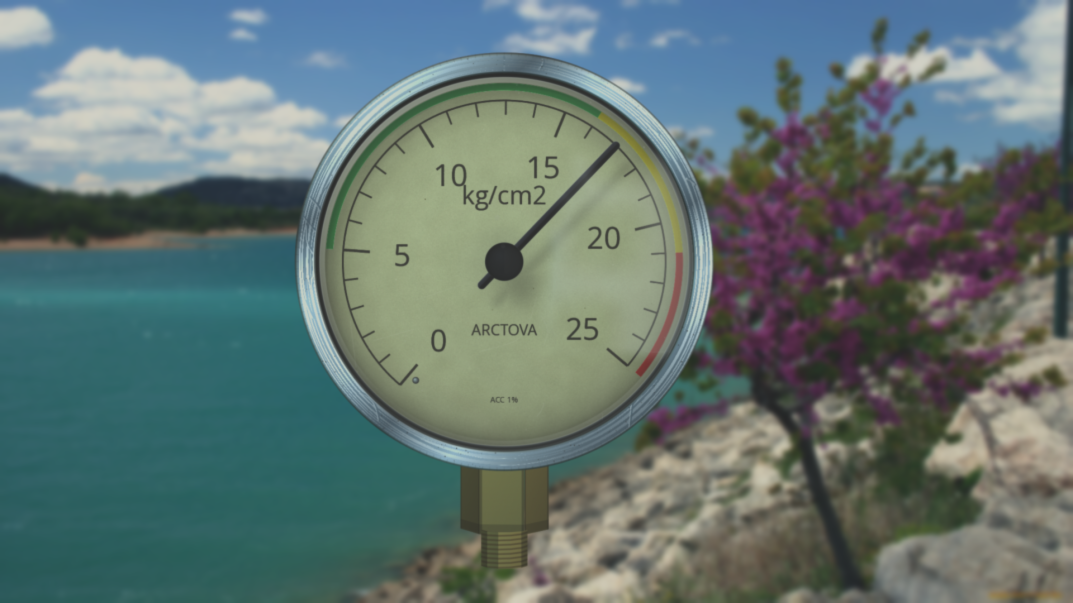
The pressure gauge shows 17; kg/cm²
